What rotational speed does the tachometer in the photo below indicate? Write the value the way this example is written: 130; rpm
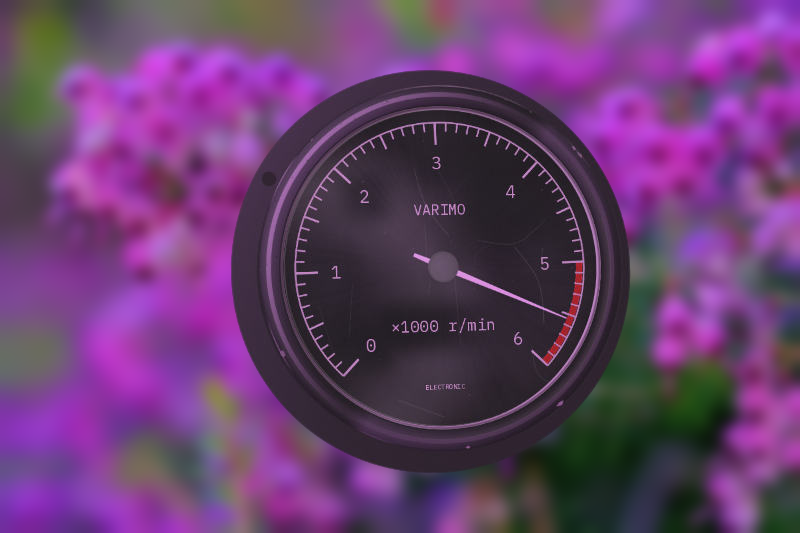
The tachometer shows 5550; rpm
